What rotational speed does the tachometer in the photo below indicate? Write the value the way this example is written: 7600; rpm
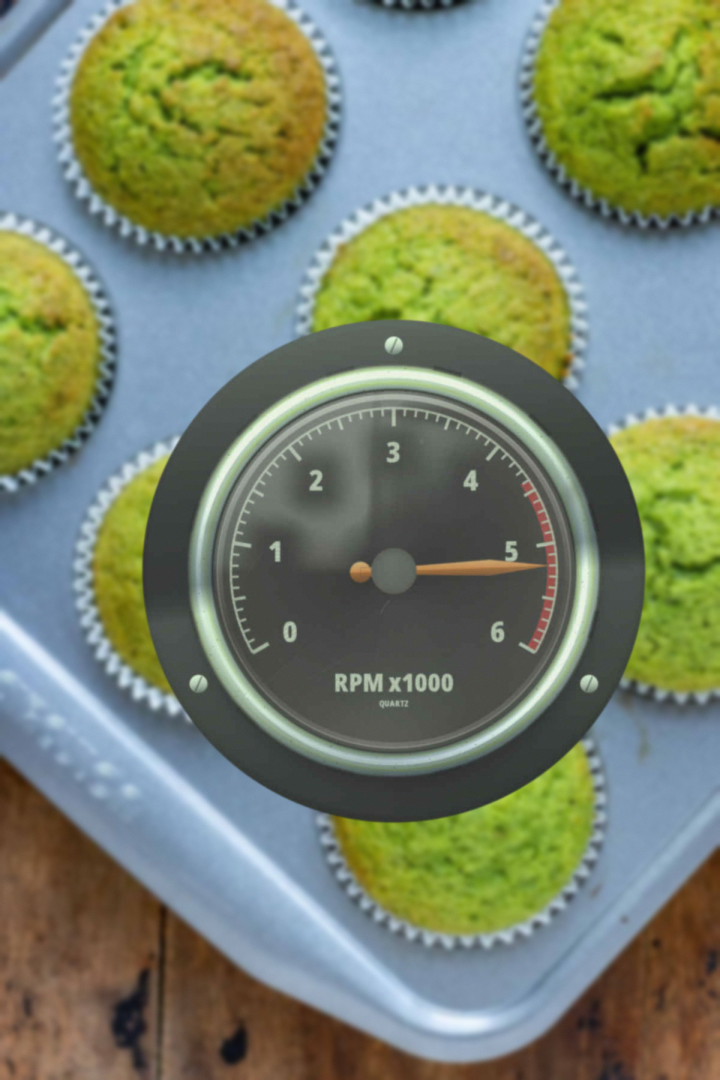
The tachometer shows 5200; rpm
